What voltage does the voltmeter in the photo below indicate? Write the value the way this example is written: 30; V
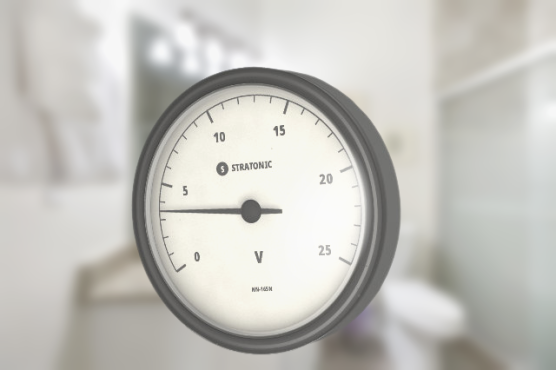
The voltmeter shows 3.5; V
